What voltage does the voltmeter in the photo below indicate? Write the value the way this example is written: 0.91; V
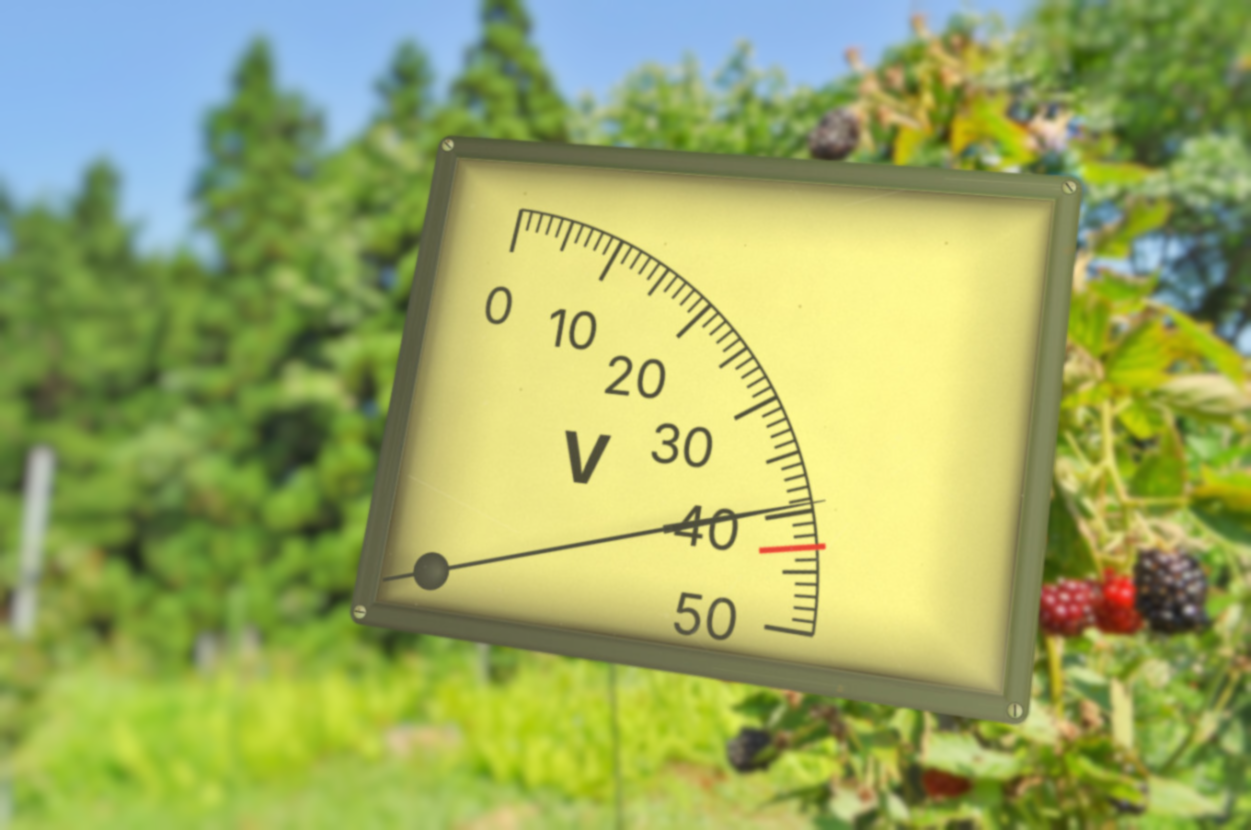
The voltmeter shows 39.5; V
